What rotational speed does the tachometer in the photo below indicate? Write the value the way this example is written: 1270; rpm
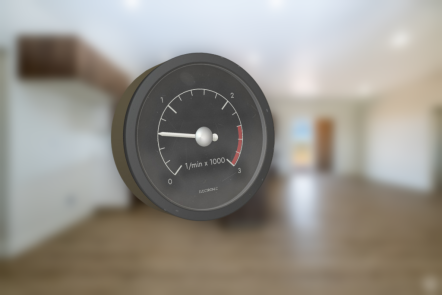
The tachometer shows 600; rpm
